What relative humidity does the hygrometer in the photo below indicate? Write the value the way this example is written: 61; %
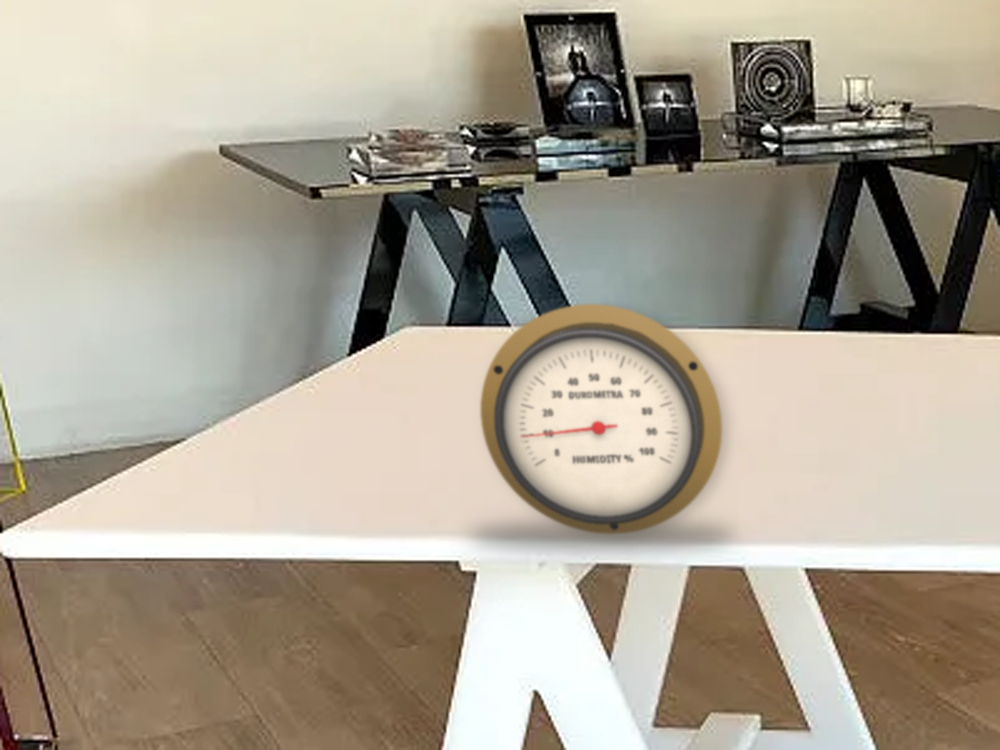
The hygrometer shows 10; %
